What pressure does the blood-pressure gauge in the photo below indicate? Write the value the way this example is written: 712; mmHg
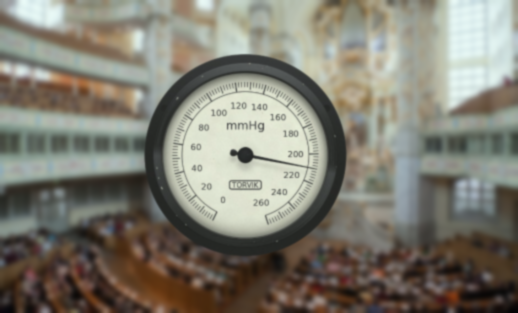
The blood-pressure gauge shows 210; mmHg
